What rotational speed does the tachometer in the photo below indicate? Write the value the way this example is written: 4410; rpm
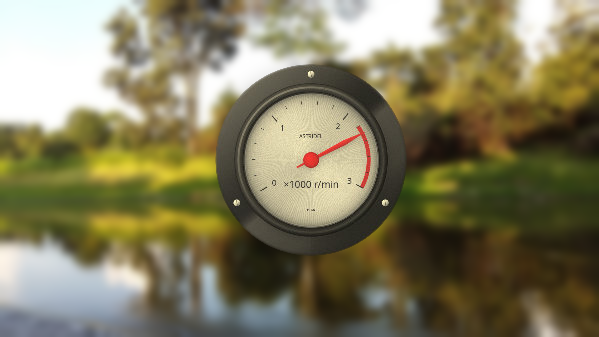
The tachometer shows 2300; rpm
